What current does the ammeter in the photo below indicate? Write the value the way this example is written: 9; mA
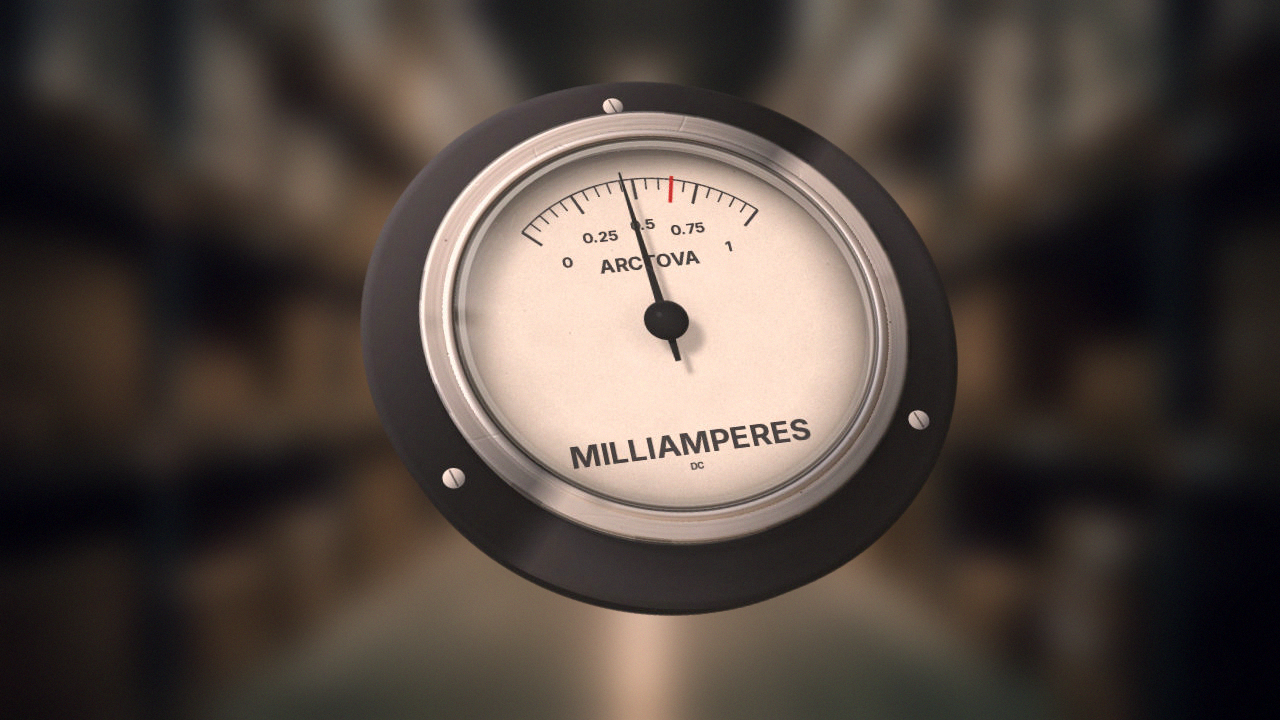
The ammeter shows 0.45; mA
